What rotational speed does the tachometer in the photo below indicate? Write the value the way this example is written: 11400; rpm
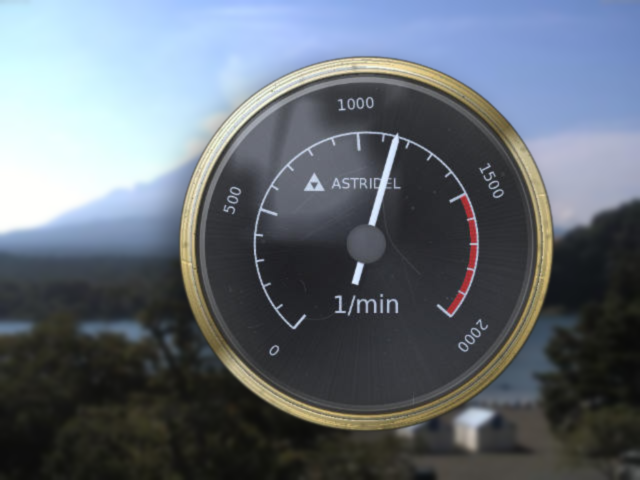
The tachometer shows 1150; rpm
